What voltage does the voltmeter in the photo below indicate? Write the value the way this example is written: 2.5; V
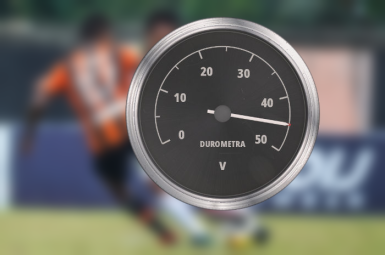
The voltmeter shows 45; V
